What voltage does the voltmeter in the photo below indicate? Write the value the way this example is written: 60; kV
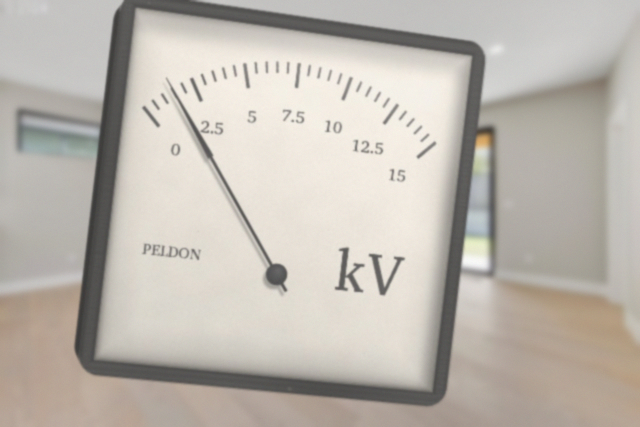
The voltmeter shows 1.5; kV
